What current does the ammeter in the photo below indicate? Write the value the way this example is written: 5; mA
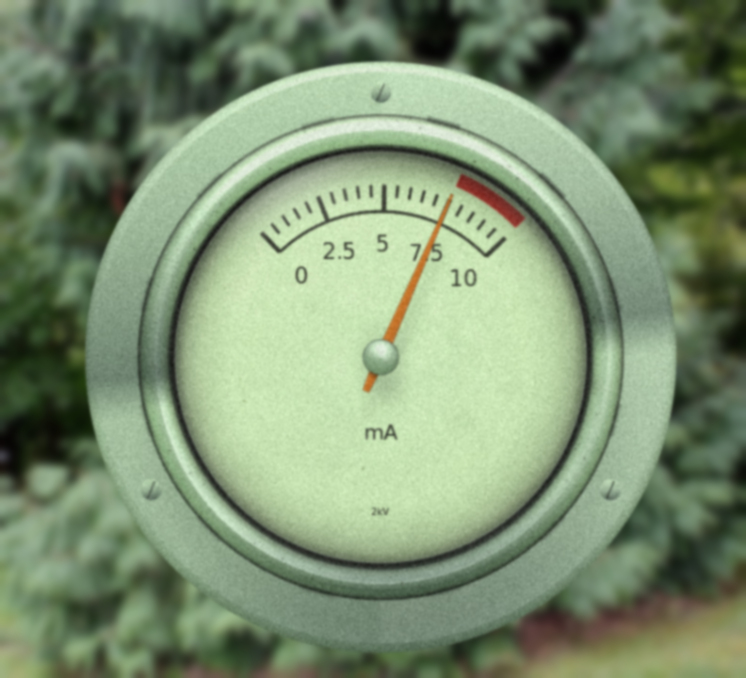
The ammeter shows 7.5; mA
